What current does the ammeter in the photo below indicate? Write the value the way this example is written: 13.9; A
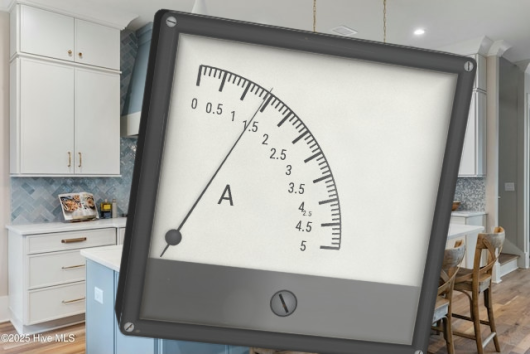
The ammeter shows 1.4; A
